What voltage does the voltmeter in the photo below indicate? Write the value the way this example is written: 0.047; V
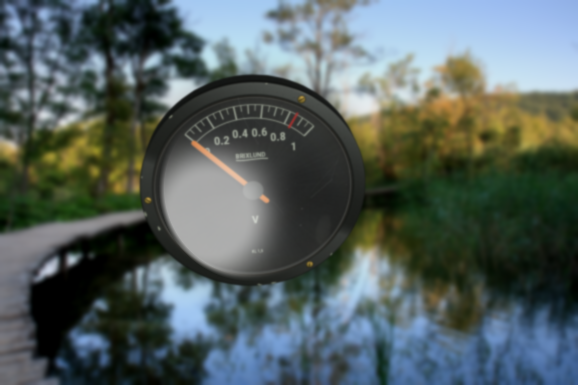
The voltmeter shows 0; V
